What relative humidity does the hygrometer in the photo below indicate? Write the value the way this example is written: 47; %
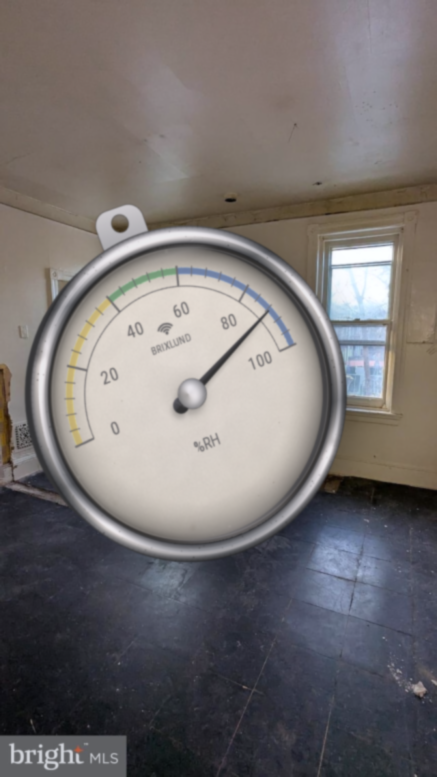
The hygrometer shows 88; %
